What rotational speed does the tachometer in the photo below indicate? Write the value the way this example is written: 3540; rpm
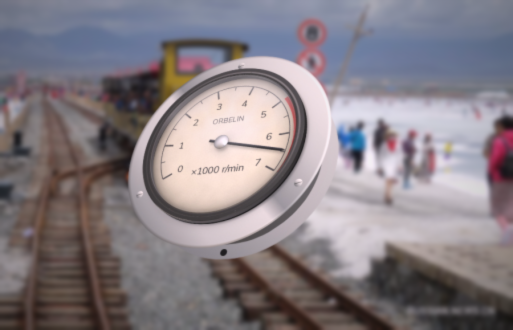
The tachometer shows 6500; rpm
